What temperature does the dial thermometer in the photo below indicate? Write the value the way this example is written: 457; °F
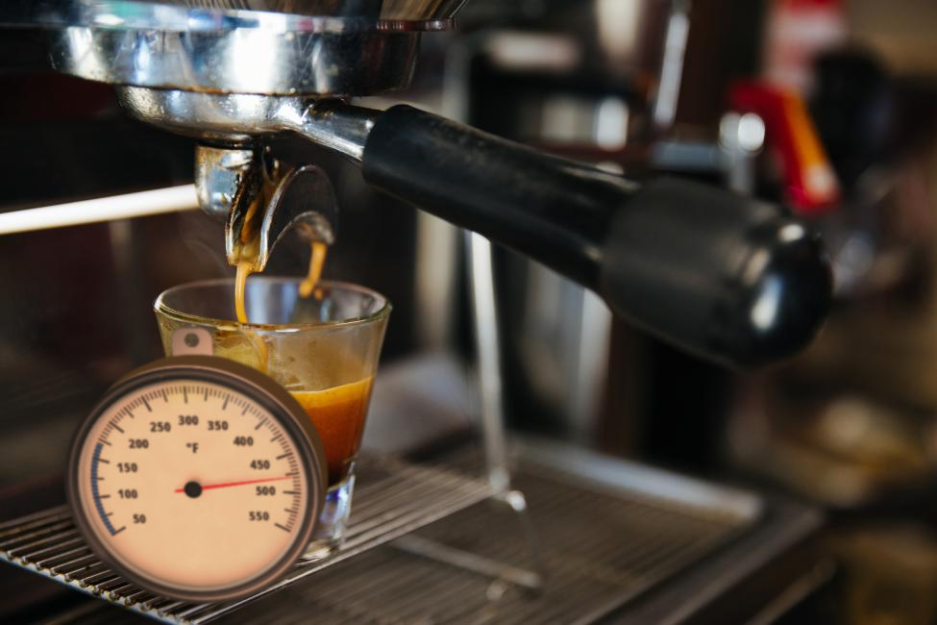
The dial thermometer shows 475; °F
